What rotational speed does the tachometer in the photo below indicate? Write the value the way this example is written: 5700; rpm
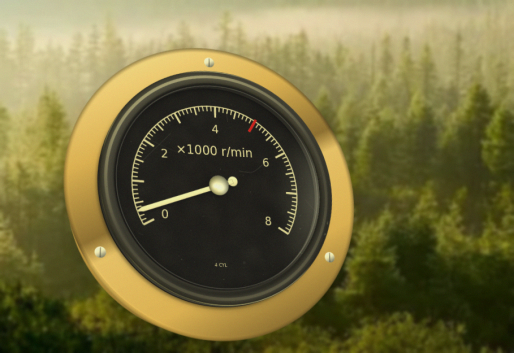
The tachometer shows 300; rpm
